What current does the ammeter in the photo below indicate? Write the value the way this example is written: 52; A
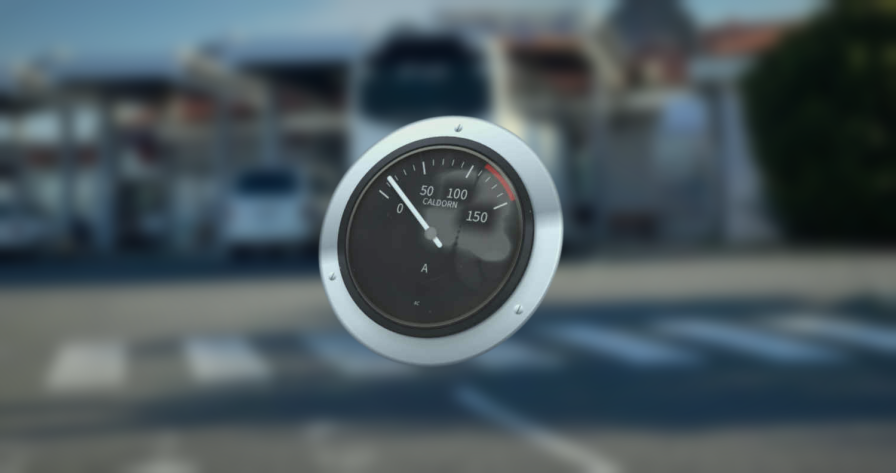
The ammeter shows 15; A
